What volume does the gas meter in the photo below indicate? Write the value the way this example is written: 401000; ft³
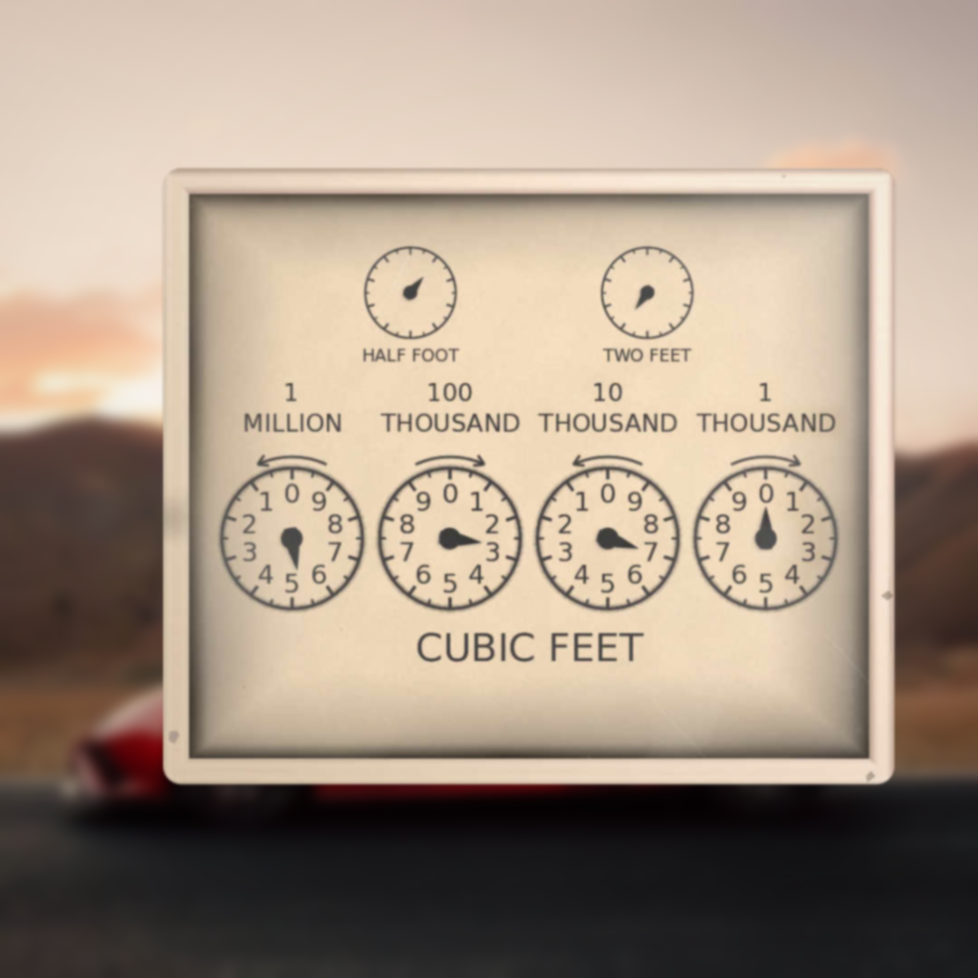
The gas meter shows 527000; ft³
